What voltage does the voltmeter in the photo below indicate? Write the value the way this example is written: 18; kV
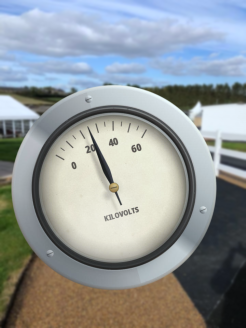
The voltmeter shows 25; kV
